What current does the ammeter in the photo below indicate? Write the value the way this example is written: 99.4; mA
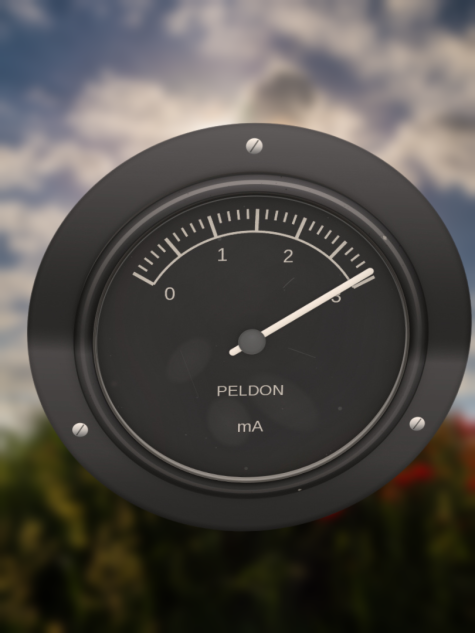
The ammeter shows 2.9; mA
